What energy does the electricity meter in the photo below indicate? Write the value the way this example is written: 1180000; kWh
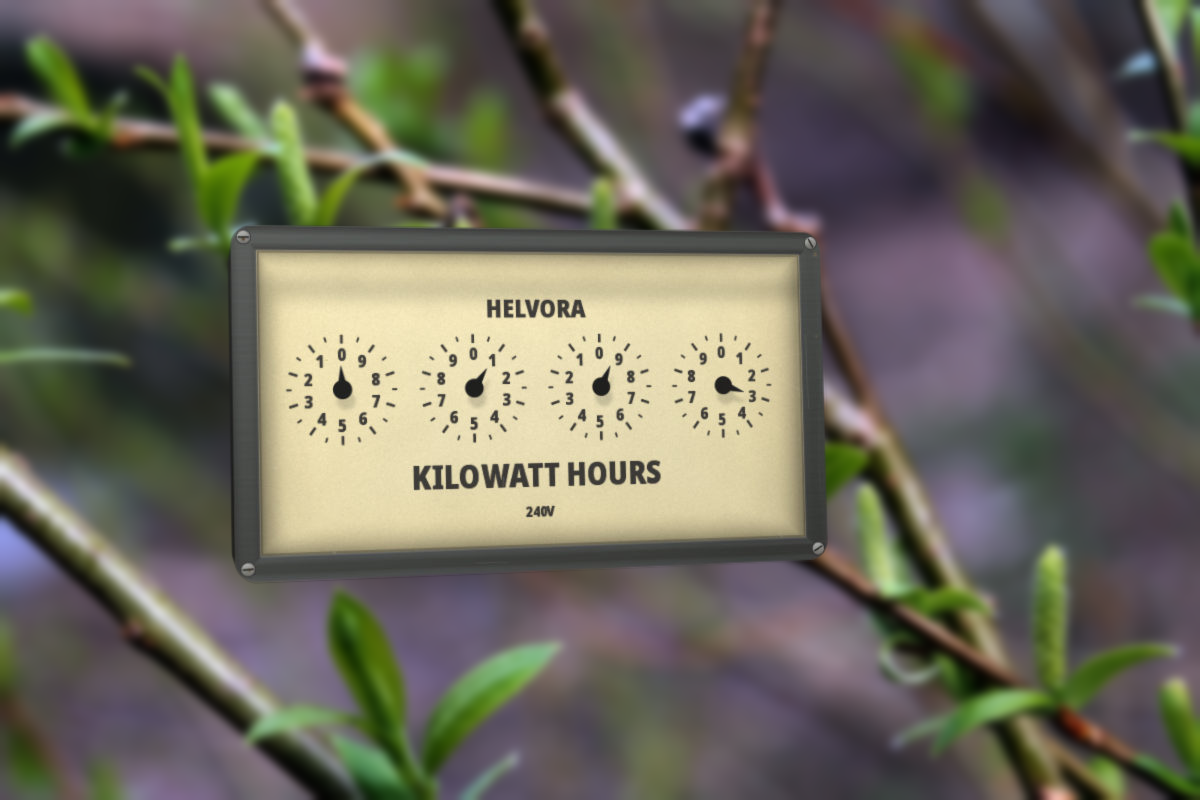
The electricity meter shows 93; kWh
